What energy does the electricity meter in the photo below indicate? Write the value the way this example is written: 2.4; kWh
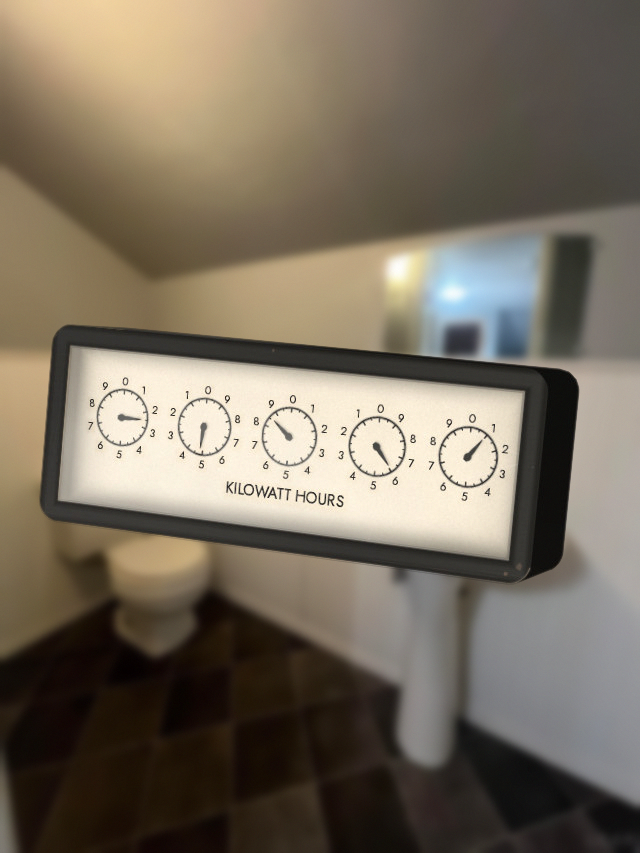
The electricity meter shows 24861; kWh
